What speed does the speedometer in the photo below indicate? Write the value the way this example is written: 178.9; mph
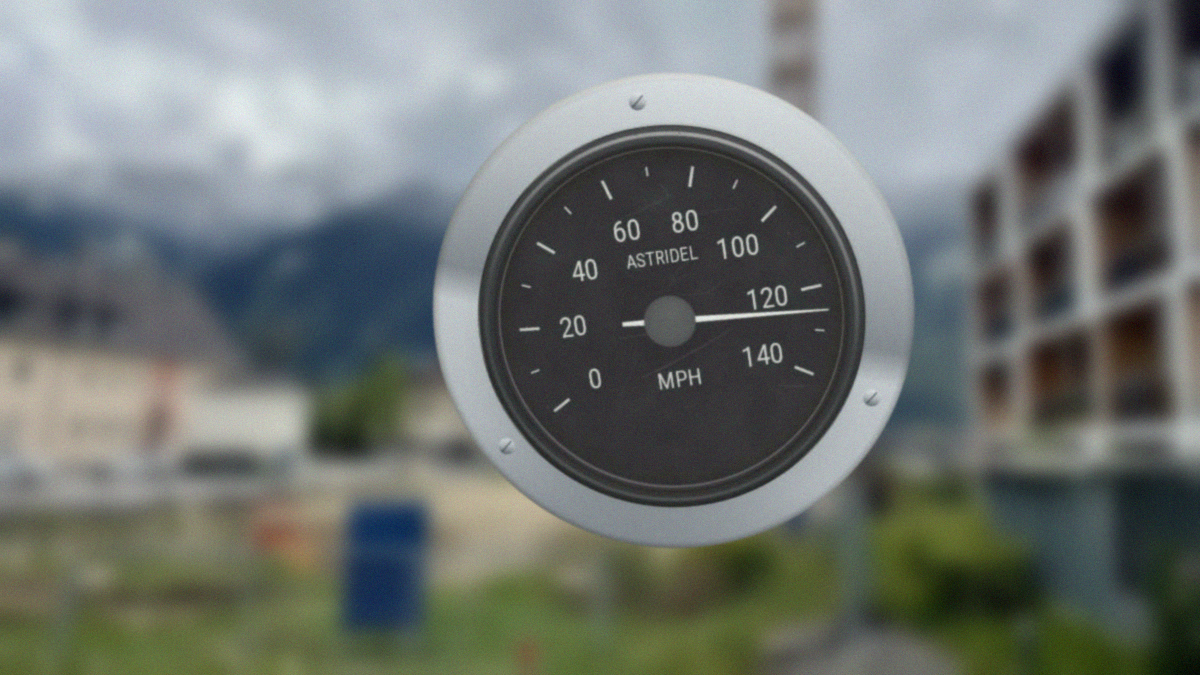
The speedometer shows 125; mph
